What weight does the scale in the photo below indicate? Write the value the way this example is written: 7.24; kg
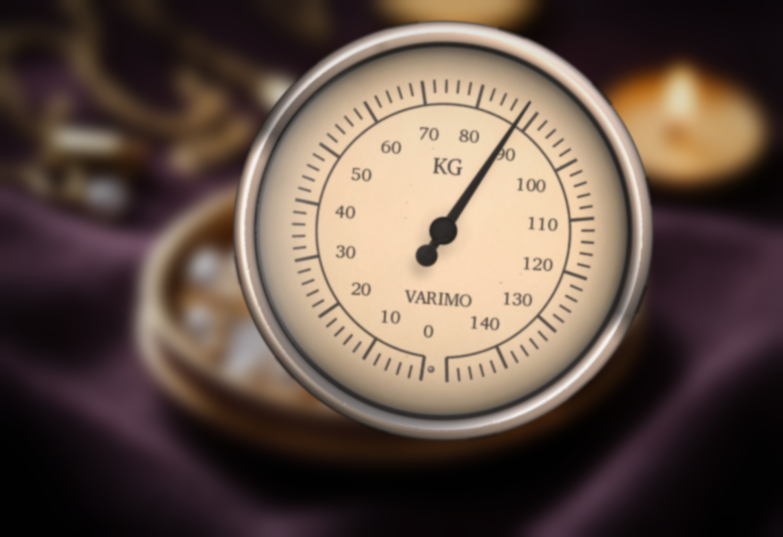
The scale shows 88; kg
